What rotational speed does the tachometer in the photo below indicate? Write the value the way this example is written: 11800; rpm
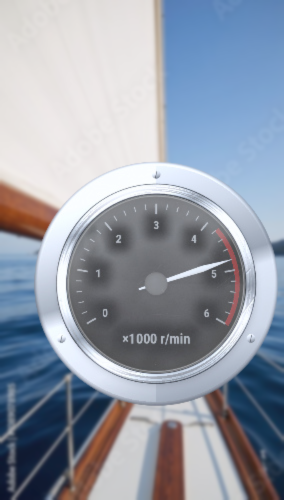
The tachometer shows 4800; rpm
